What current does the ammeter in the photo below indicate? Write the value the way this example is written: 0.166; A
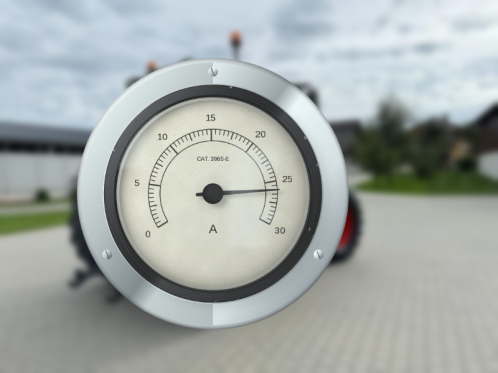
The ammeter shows 26; A
